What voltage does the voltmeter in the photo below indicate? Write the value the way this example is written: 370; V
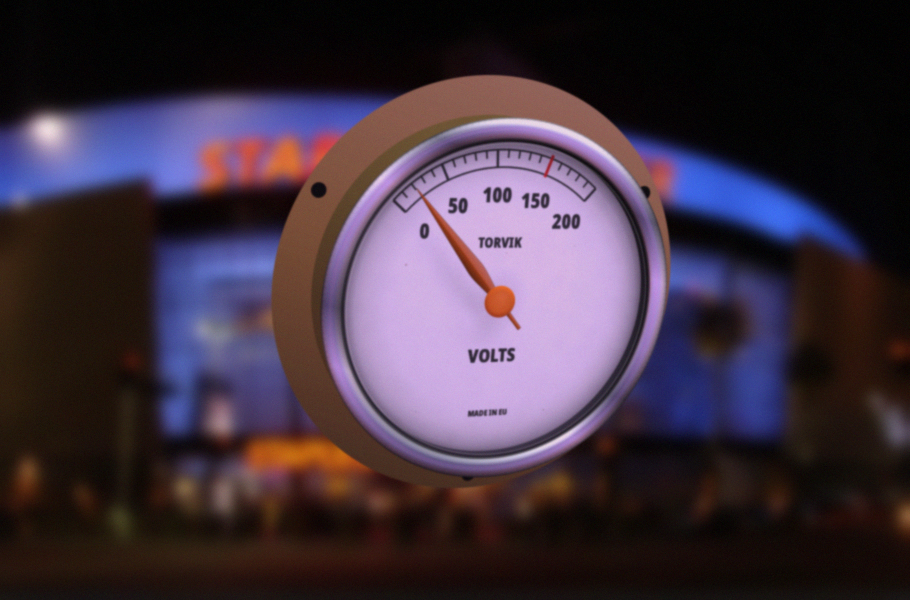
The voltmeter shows 20; V
